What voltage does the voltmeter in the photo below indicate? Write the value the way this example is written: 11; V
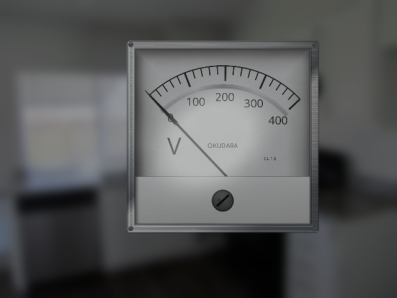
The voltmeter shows 0; V
